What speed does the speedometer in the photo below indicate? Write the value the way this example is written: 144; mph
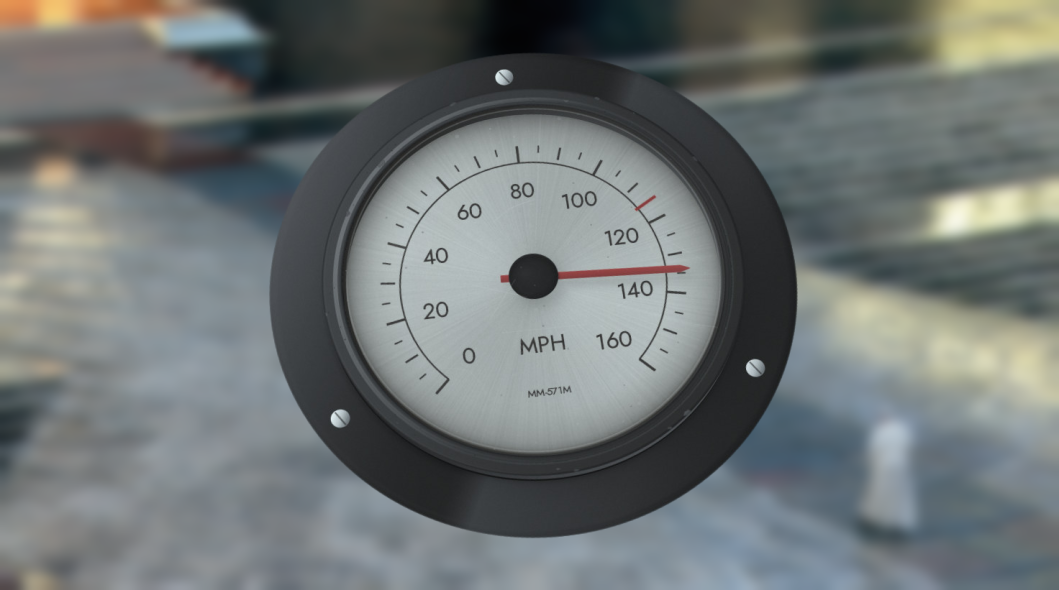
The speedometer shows 135; mph
